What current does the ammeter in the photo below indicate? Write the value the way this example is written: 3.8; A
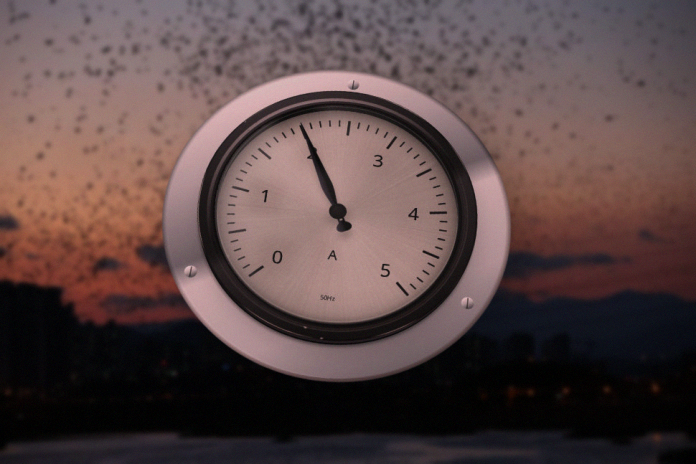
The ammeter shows 2; A
